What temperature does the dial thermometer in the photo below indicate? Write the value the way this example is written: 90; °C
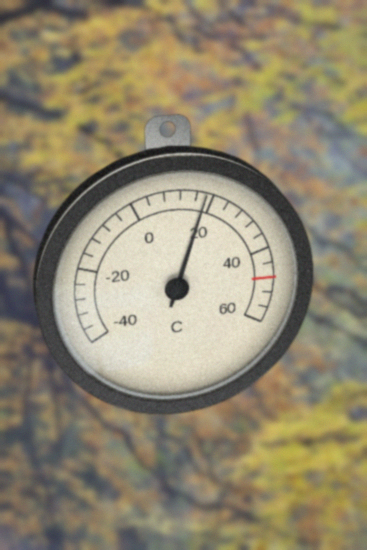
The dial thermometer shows 18; °C
